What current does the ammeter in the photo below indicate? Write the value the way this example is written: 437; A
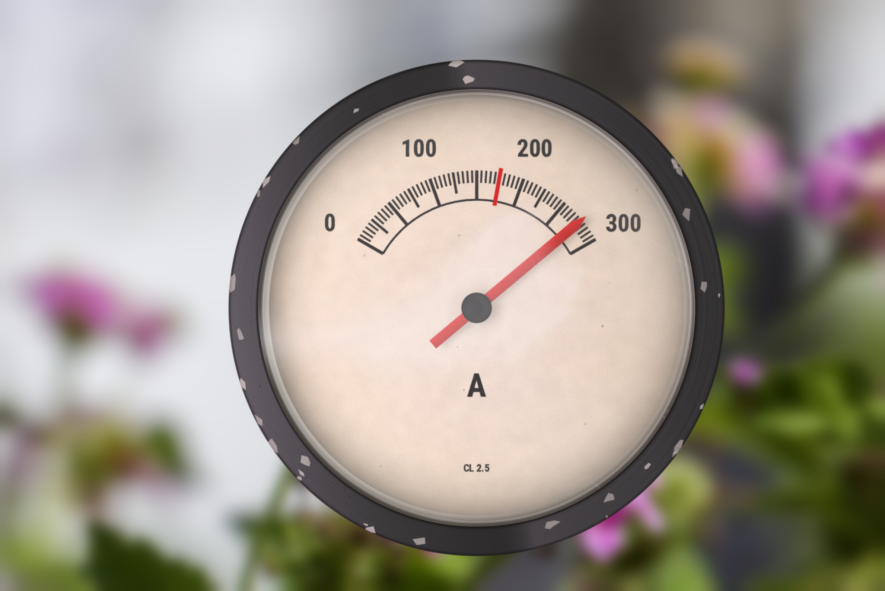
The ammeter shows 275; A
